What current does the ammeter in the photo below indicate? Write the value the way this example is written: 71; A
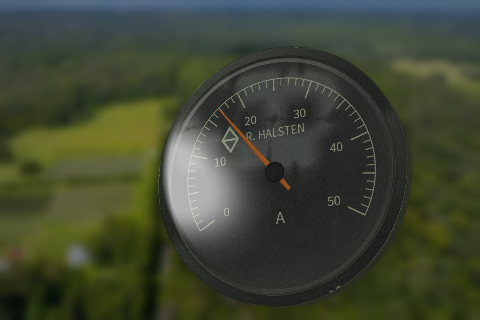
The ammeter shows 17; A
